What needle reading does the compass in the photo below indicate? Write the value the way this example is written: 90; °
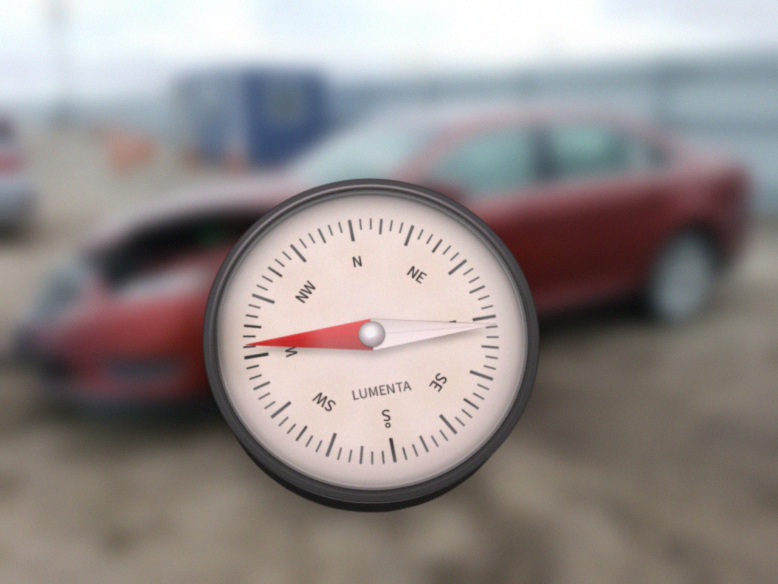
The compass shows 275; °
